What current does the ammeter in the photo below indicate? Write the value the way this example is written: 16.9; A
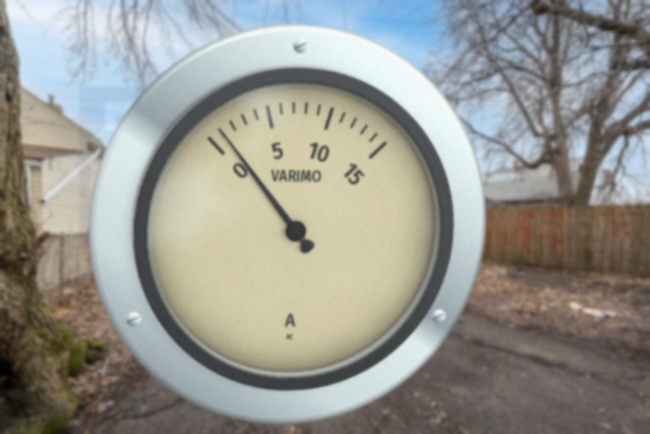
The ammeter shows 1; A
